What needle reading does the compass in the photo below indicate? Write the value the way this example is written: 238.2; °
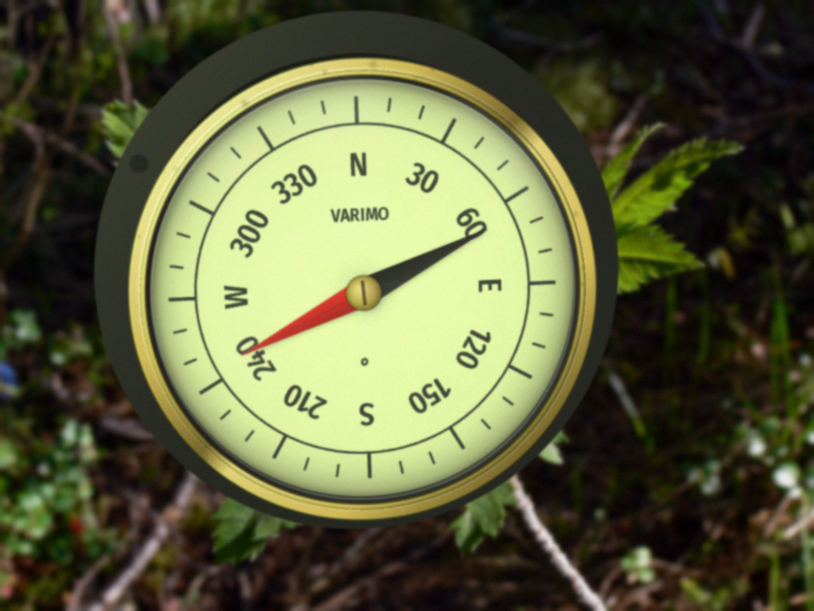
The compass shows 245; °
